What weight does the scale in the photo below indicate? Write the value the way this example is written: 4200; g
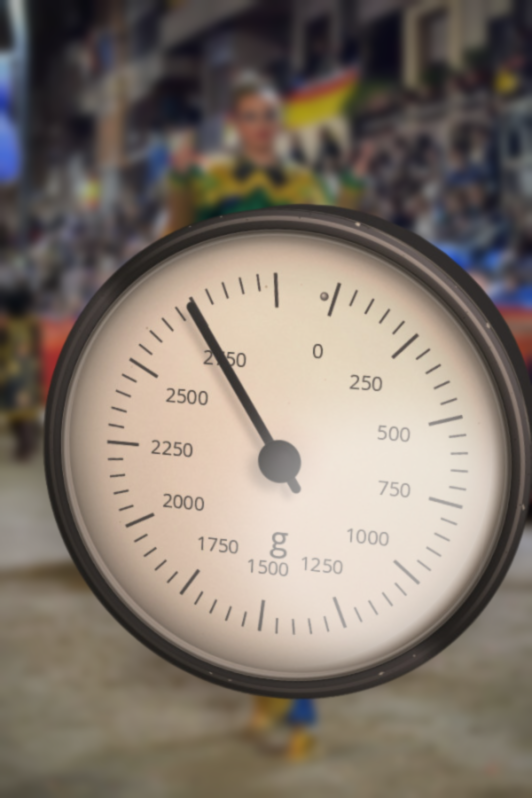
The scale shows 2750; g
